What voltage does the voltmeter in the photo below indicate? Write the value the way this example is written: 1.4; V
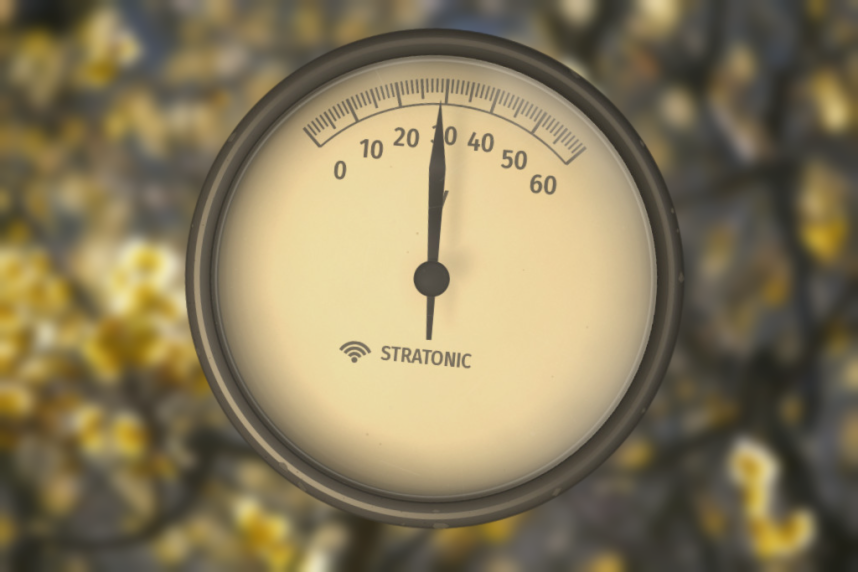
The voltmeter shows 29; V
